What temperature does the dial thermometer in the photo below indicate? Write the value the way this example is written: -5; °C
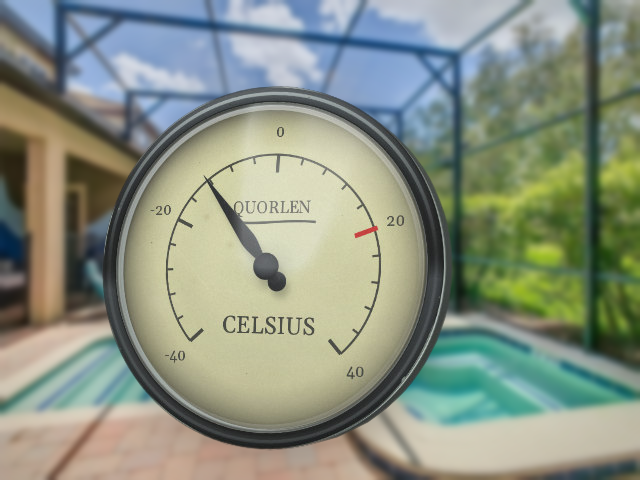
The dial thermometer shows -12; °C
